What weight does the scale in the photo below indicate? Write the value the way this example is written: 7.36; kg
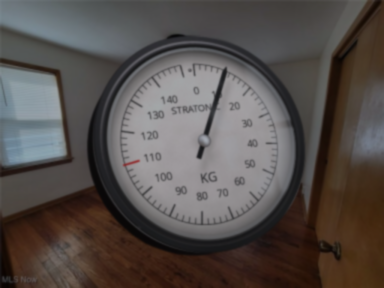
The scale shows 10; kg
